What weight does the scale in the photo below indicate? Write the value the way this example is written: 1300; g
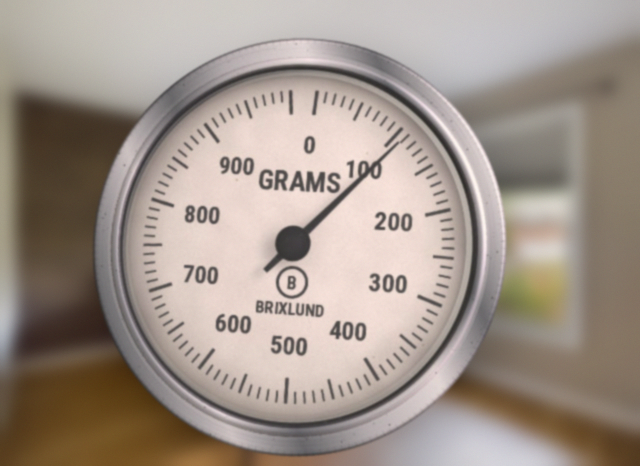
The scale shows 110; g
